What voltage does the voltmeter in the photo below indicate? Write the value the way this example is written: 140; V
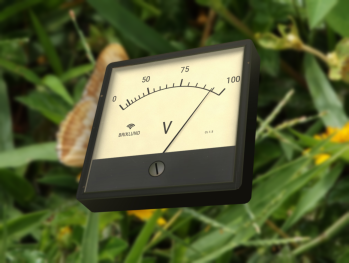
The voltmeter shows 95; V
